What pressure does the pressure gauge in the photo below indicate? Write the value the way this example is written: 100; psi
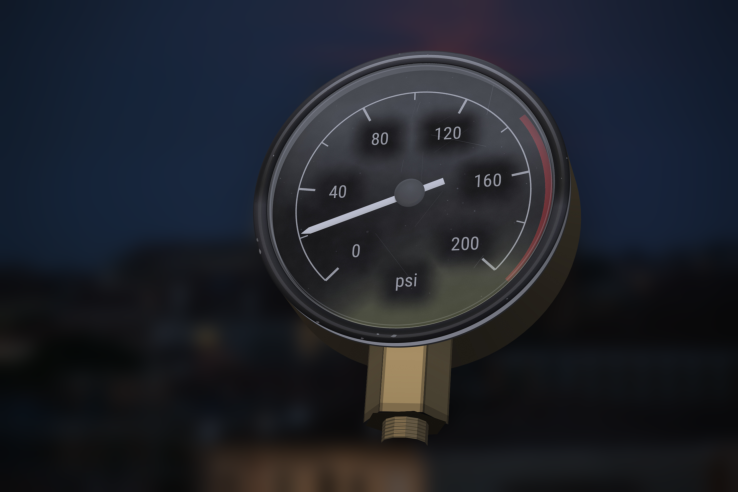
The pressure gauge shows 20; psi
